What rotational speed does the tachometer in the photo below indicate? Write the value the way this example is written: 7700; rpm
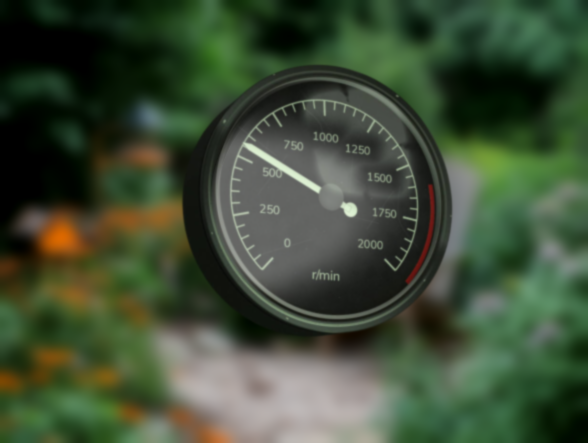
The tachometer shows 550; rpm
